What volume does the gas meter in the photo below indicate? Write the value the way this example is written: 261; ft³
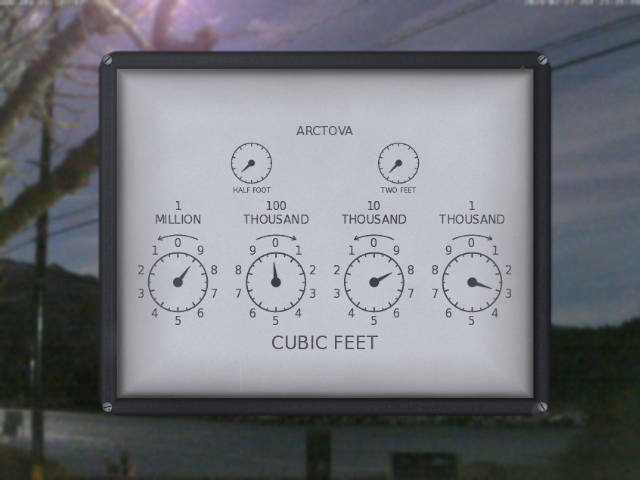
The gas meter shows 898300; ft³
